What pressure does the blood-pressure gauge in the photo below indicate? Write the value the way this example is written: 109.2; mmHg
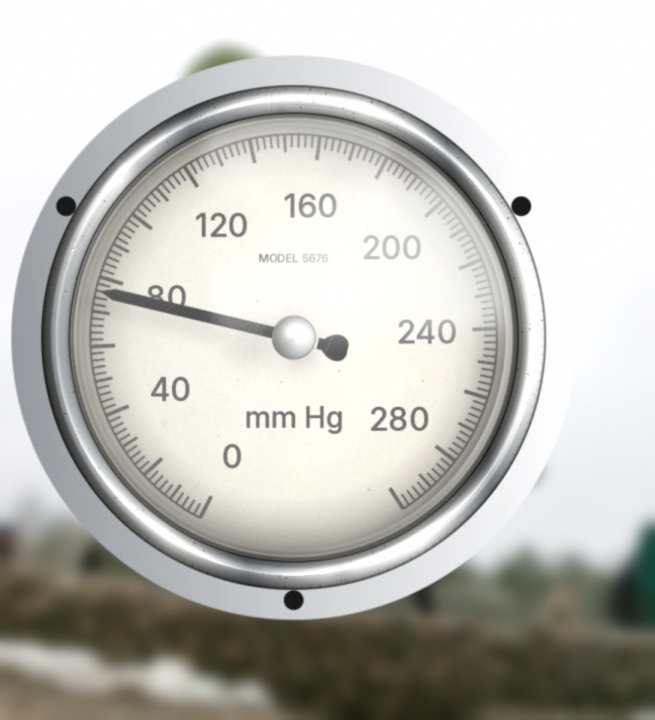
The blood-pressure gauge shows 76; mmHg
